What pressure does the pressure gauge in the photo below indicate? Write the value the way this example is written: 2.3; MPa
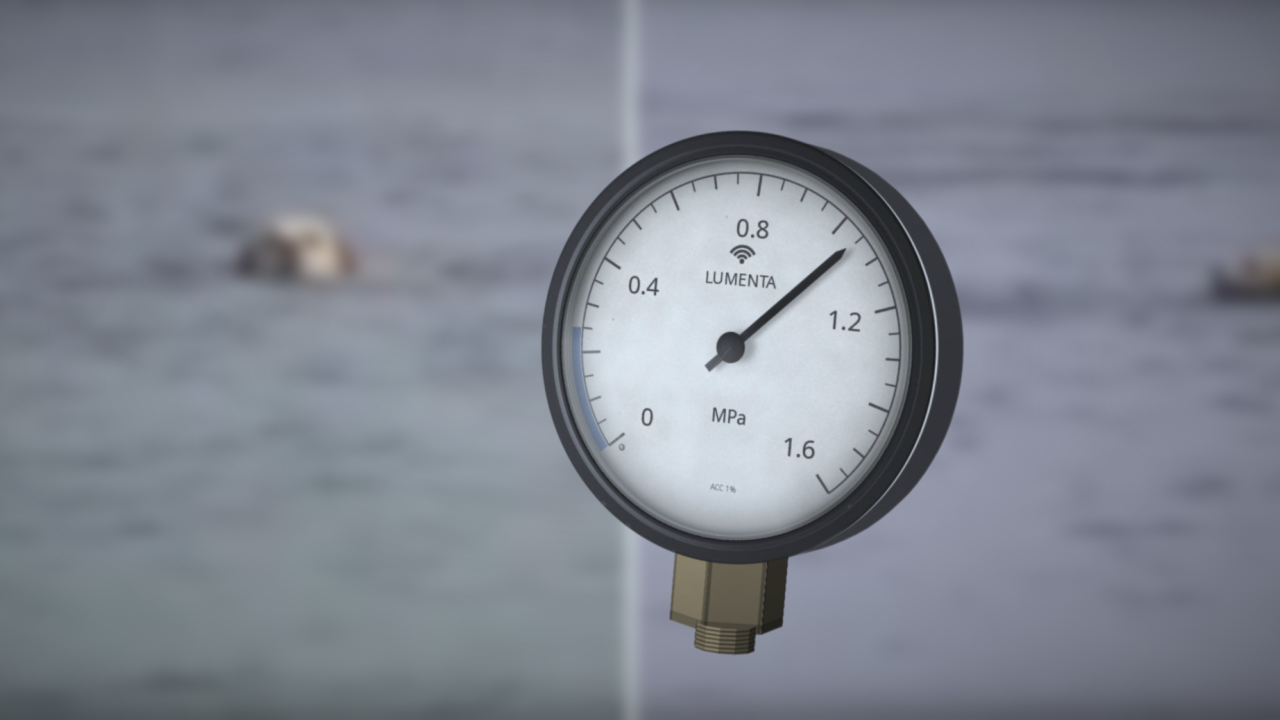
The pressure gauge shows 1.05; MPa
